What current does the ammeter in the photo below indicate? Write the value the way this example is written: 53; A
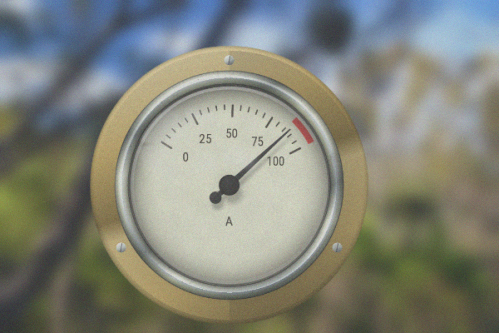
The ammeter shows 87.5; A
